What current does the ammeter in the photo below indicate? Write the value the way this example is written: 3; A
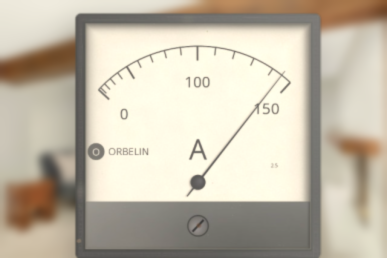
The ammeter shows 145; A
